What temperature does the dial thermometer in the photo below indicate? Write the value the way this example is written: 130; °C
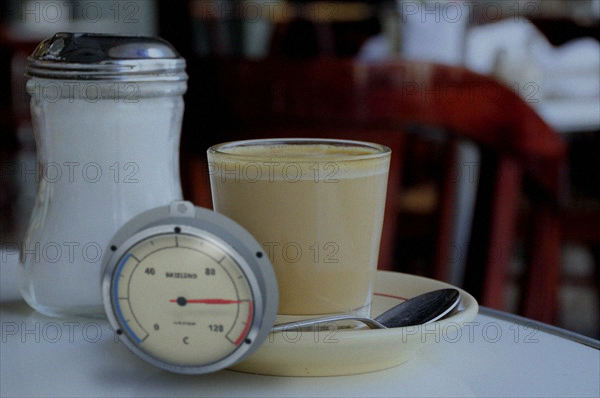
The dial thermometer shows 100; °C
